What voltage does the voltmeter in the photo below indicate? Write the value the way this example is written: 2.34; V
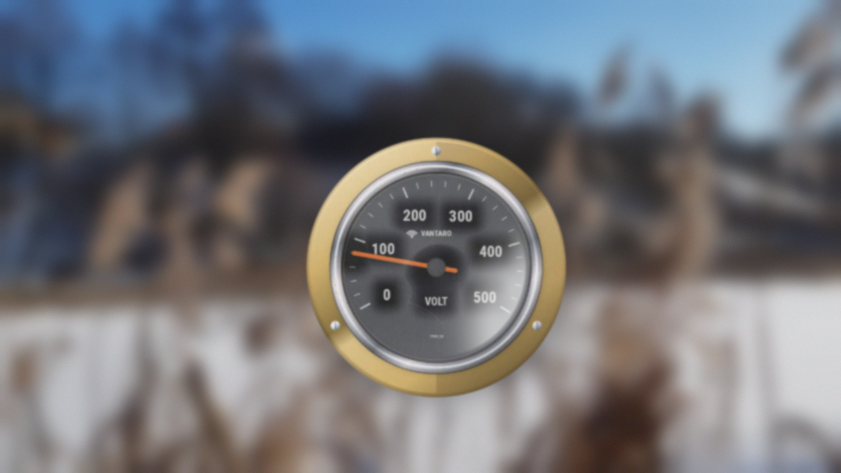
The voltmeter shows 80; V
